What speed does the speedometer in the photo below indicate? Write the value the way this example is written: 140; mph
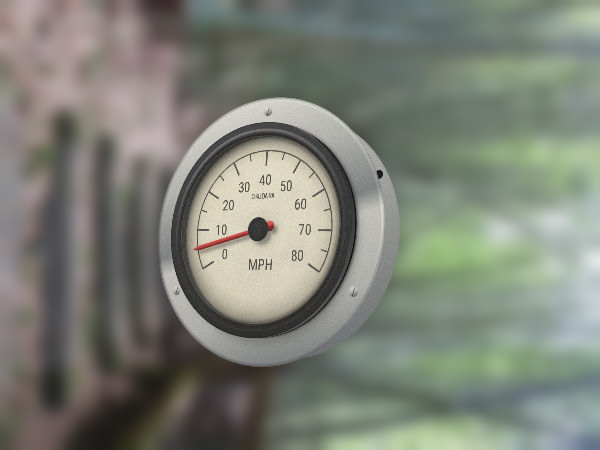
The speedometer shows 5; mph
